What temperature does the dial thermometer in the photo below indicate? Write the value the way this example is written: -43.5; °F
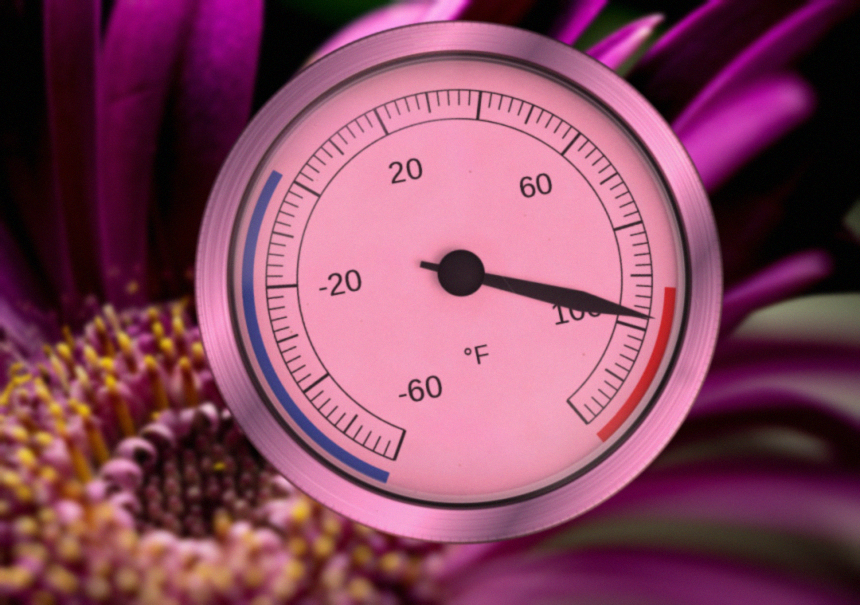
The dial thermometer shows 98; °F
